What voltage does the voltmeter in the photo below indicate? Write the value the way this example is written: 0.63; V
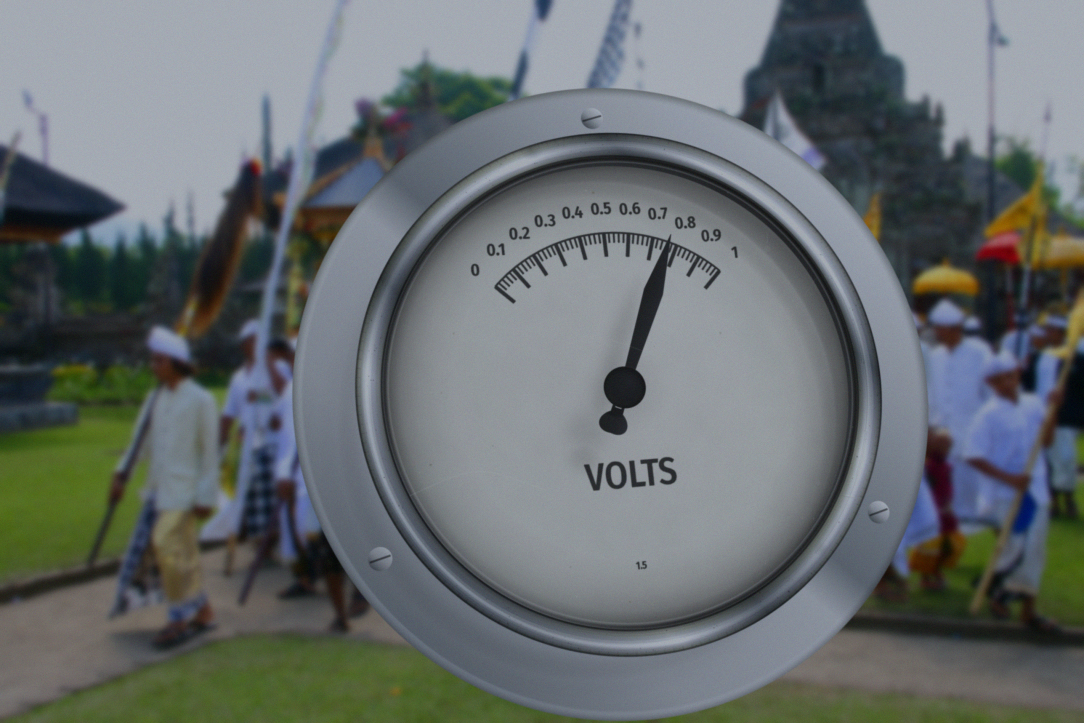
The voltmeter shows 0.76; V
